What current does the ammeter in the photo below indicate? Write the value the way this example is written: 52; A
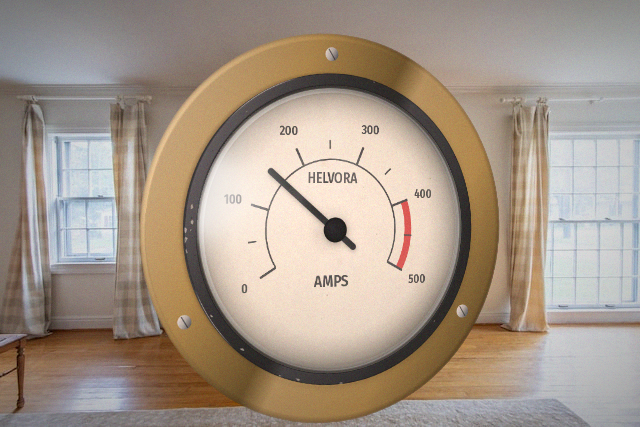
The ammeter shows 150; A
